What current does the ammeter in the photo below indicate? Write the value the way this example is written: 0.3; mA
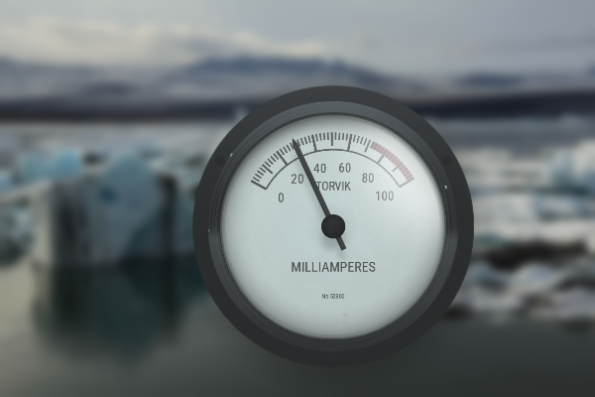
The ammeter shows 30; mA
